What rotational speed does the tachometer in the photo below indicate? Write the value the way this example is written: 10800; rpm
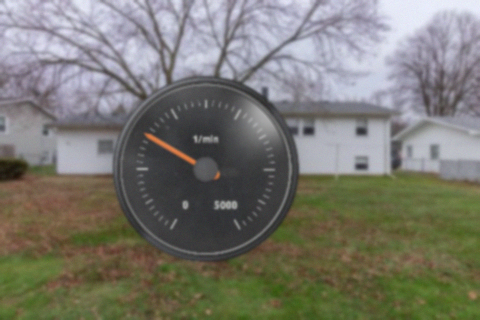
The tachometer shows 1500; rpm
